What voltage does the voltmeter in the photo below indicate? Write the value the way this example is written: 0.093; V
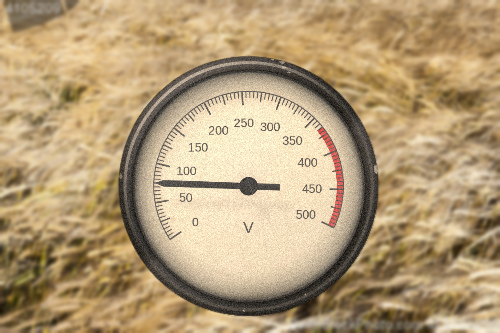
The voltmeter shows 75; V
